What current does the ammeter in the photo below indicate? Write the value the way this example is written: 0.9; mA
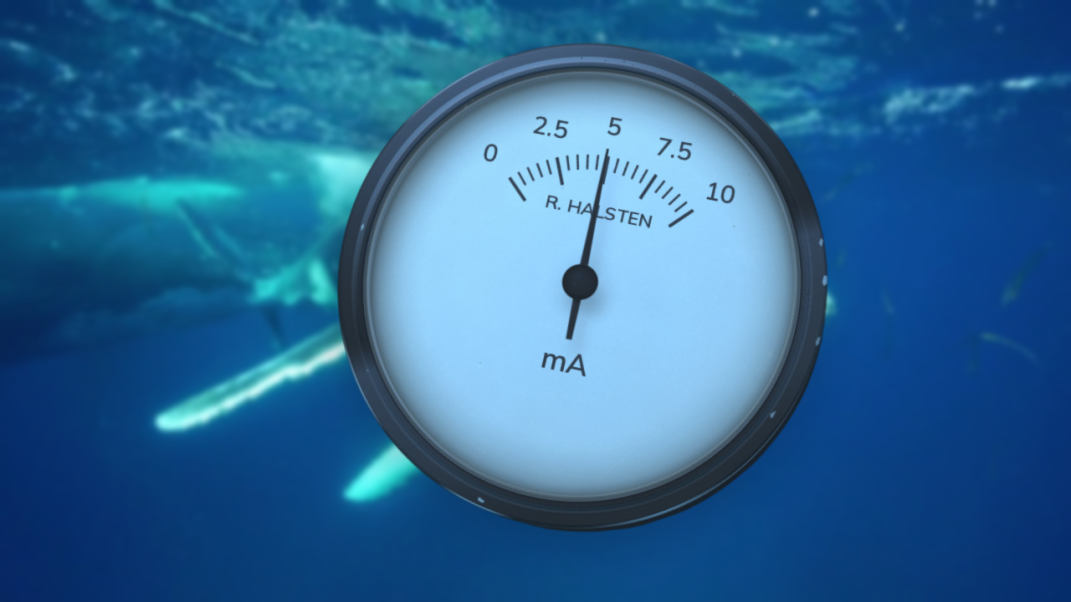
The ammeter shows 5; mA
